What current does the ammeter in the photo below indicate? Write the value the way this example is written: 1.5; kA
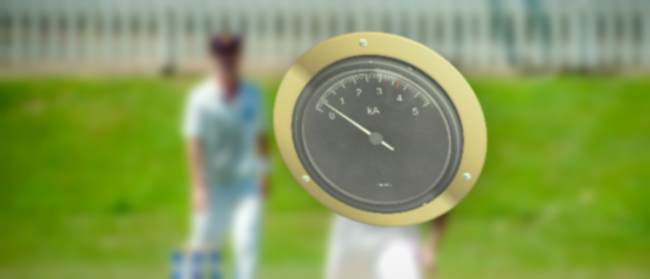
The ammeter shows 0.5; kA
